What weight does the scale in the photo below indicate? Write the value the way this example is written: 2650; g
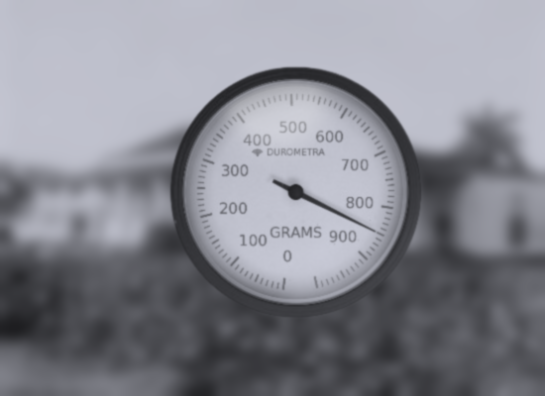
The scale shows 850; g
